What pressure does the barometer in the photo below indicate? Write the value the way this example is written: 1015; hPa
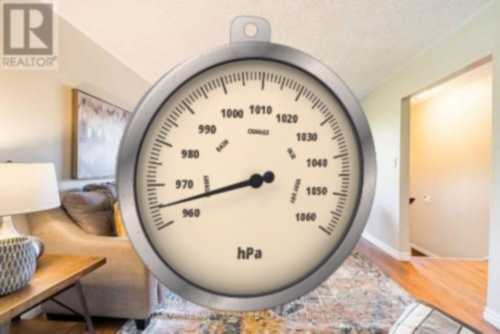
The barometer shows 965; hPa
